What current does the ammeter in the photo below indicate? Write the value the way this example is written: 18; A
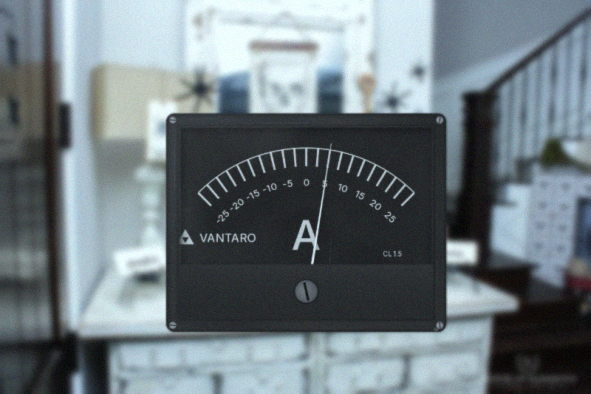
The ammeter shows 5; A
